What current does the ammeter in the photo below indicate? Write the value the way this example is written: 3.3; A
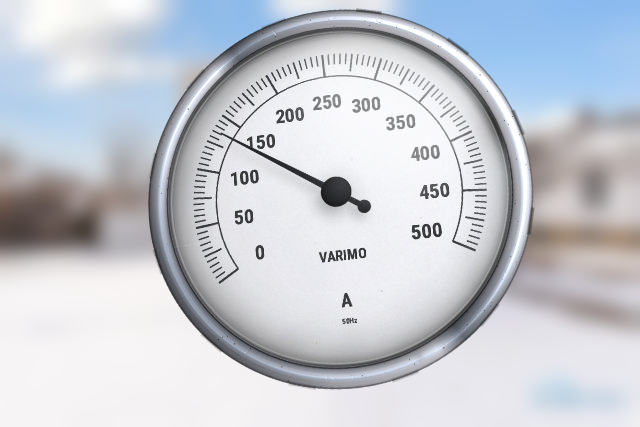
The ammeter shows 135; A
